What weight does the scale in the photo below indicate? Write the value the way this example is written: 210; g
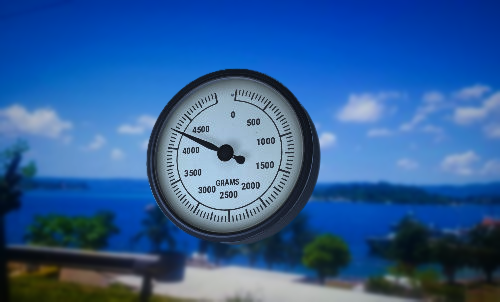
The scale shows 4250; g
